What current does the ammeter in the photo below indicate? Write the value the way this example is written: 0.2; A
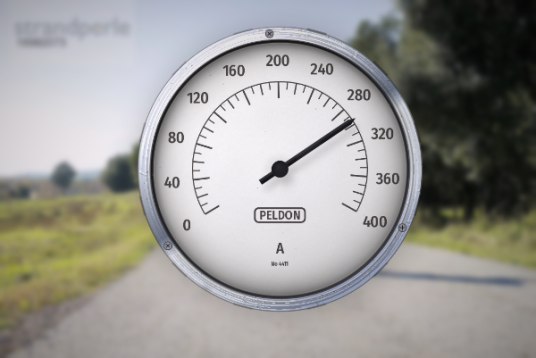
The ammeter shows 295; A
